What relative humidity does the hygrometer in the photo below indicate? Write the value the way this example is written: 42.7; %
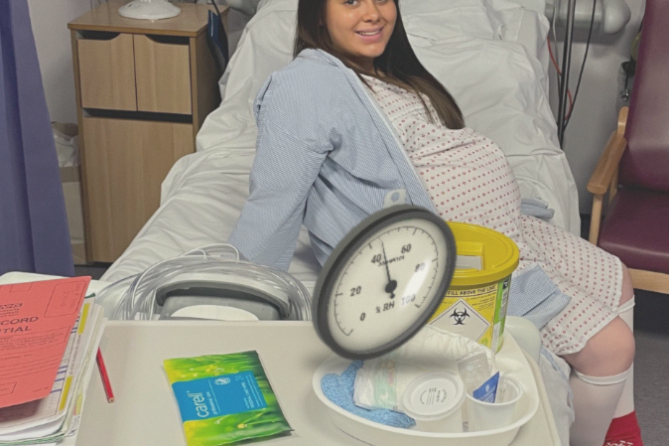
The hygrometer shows 44; %
